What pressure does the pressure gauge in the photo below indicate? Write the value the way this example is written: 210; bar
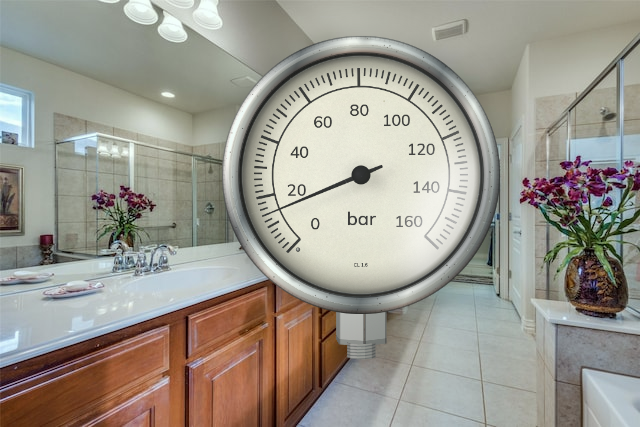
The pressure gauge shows 14; bar
